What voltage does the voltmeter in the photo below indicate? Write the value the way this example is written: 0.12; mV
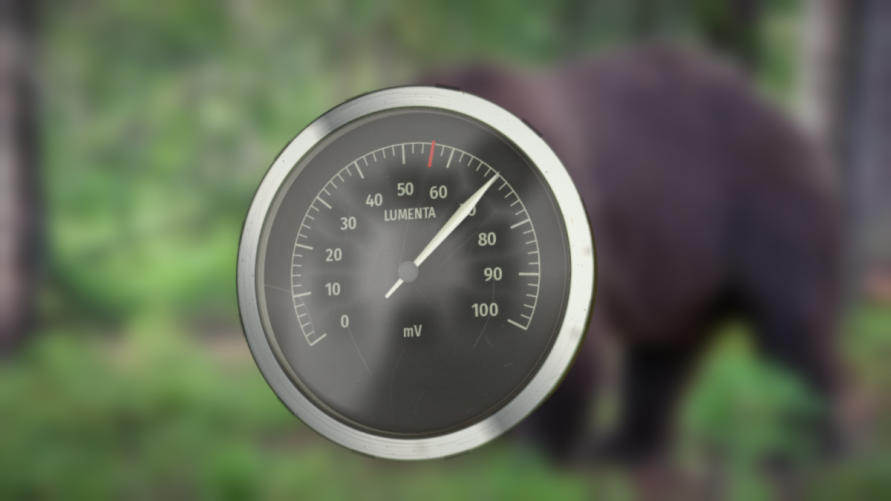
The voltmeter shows 70; mV
